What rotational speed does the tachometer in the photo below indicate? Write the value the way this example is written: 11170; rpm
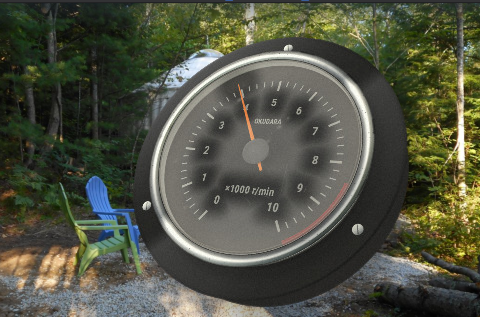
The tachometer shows 4000; rpm
